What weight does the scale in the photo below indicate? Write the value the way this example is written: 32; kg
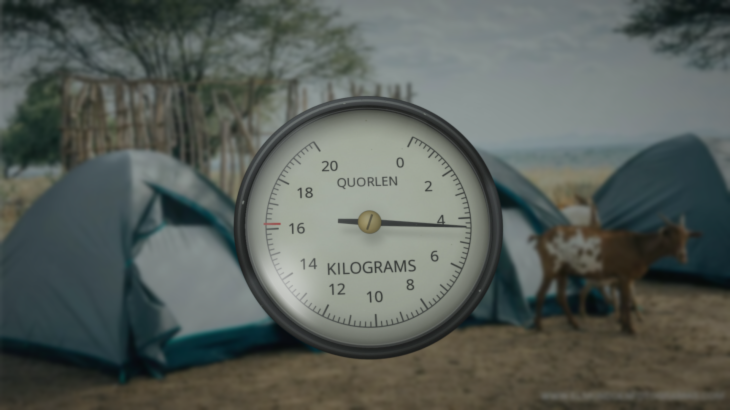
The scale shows 4.4; kg
